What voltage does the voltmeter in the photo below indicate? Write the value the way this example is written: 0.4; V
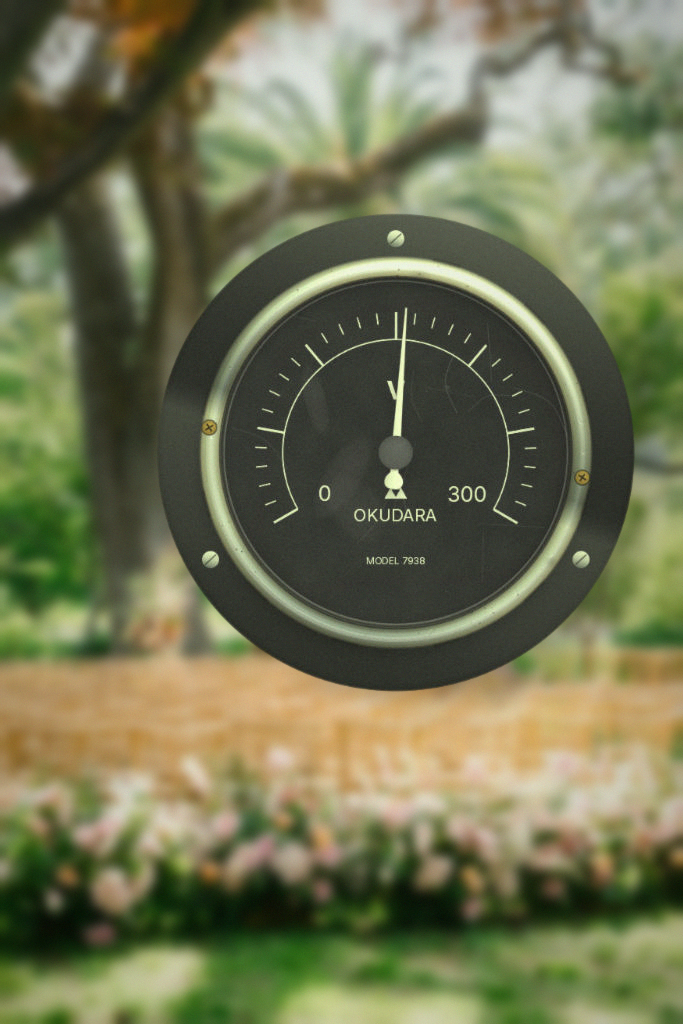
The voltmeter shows 155; V
